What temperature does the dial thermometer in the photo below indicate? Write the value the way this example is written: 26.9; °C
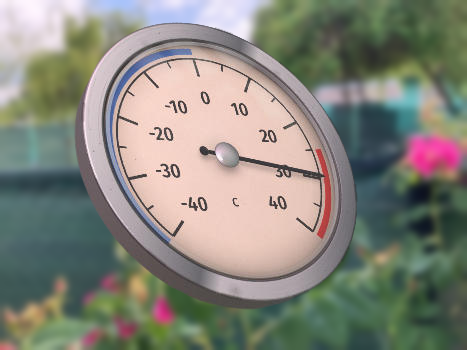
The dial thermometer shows 30; °C
